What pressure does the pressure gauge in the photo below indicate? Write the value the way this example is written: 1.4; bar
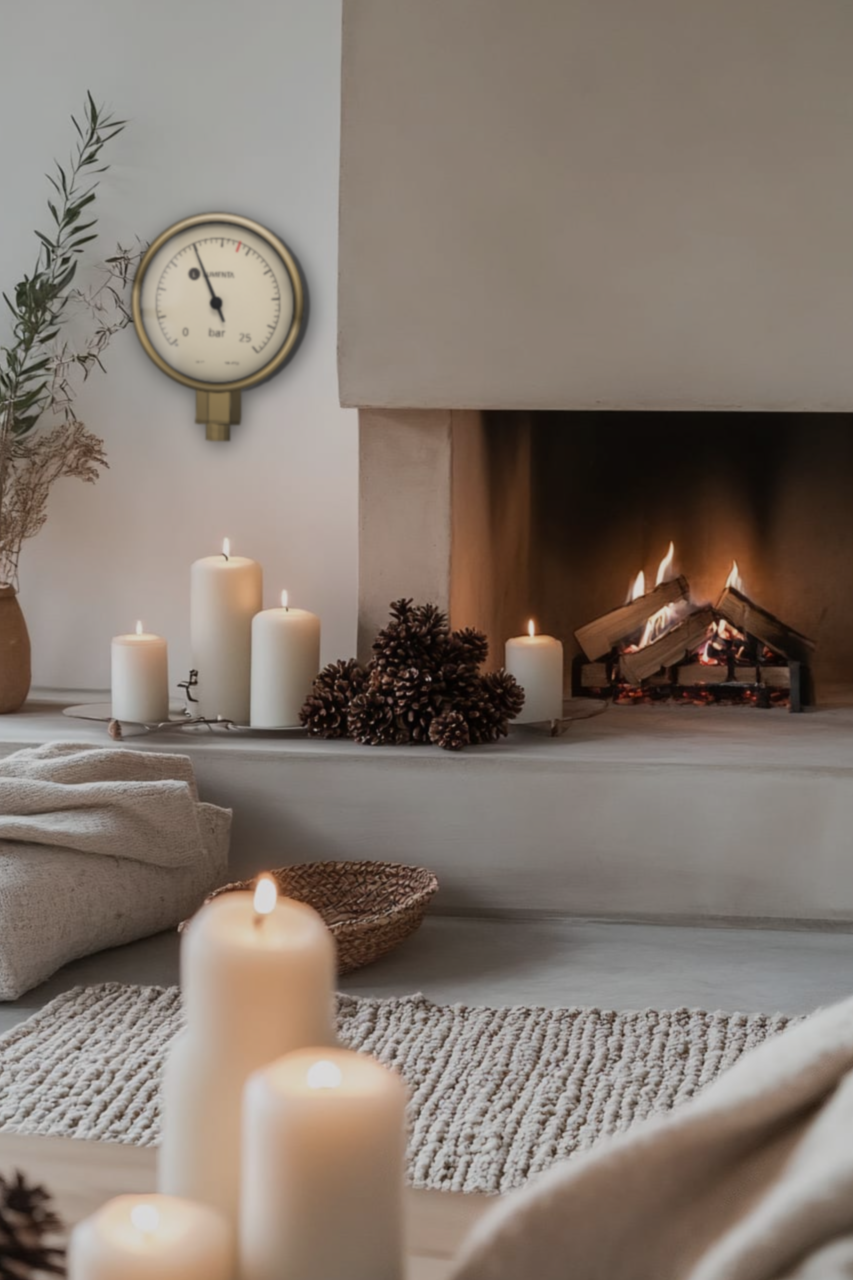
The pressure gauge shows 10; bar
